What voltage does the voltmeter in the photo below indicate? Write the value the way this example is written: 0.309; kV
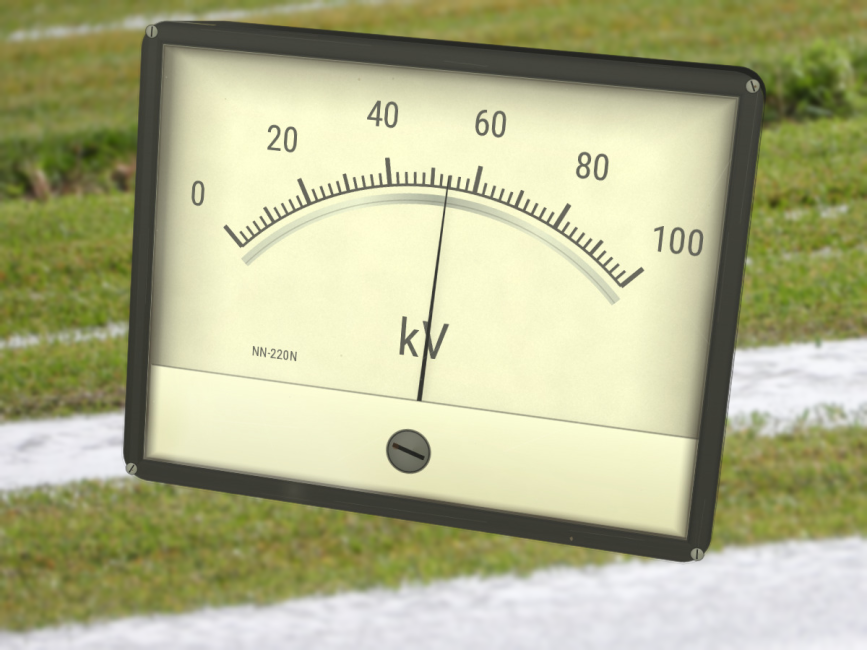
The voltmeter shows 54; kV
